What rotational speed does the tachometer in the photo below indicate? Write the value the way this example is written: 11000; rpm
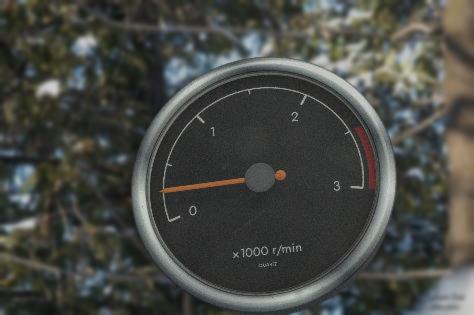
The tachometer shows 250; rpm
